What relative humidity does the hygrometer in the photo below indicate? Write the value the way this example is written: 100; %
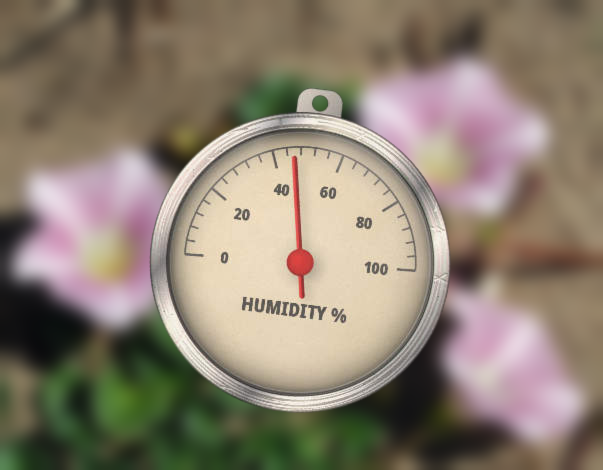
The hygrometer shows 46; %
